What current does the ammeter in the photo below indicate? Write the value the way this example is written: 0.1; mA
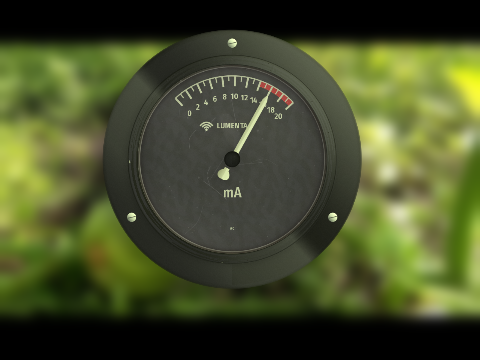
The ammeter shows 16; mA
